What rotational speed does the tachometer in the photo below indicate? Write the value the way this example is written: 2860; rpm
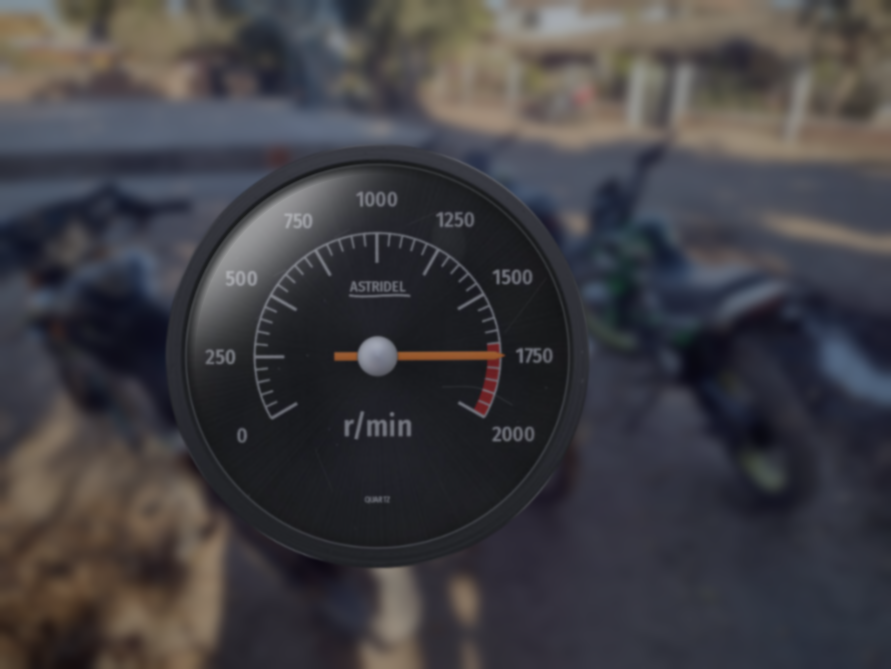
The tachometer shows 1750; rpm
